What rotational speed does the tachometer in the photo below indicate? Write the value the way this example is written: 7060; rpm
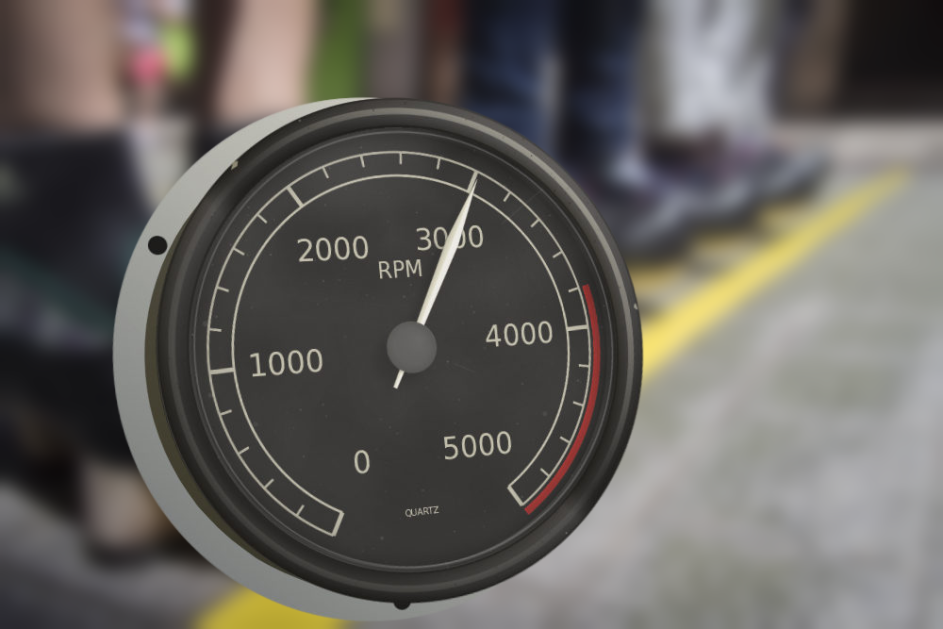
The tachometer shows 3000; rpm
